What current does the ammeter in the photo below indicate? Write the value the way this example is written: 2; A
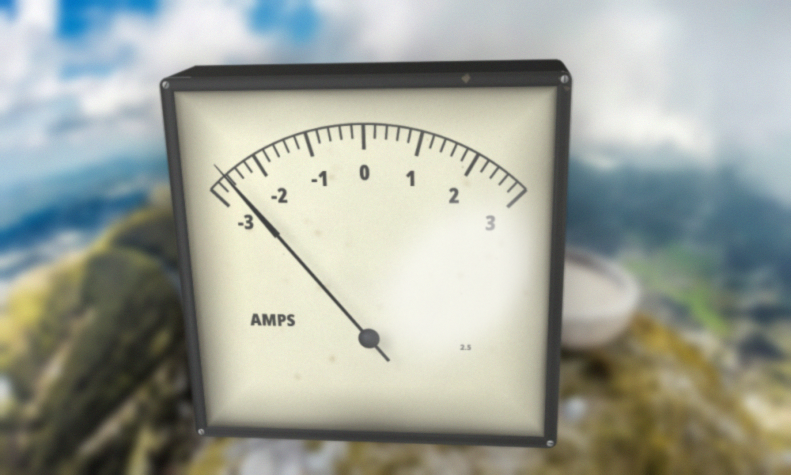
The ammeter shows -2.6; A
